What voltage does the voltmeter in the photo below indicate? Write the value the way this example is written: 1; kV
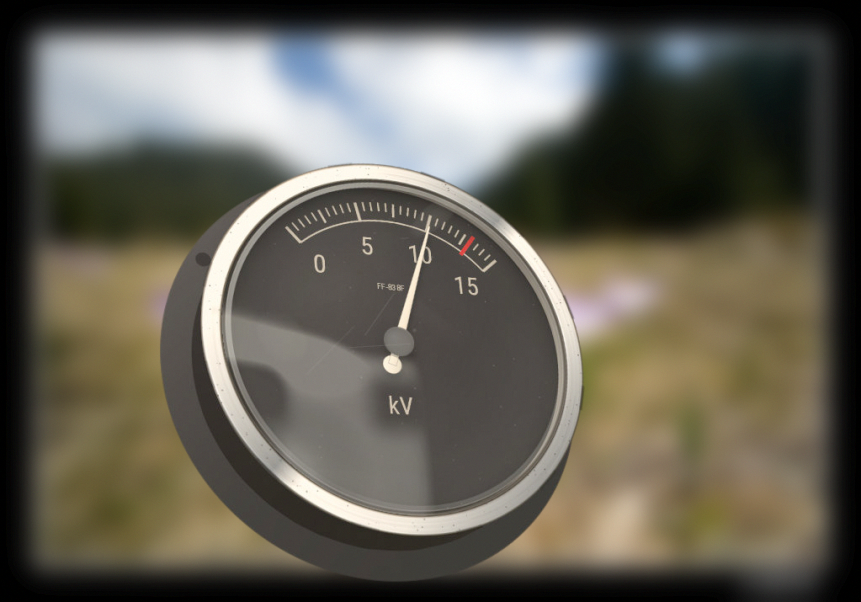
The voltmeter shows 10; kV
